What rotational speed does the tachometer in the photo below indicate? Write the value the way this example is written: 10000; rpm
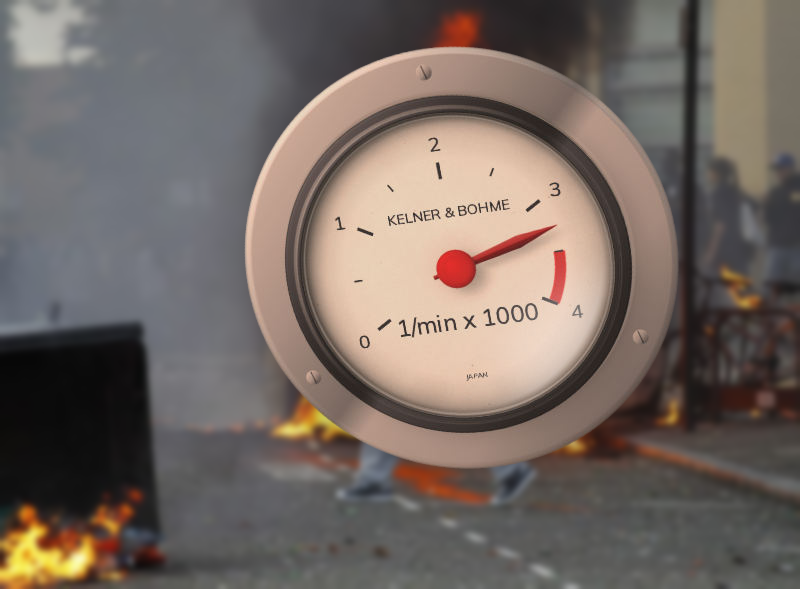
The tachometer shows 3250; rpm
